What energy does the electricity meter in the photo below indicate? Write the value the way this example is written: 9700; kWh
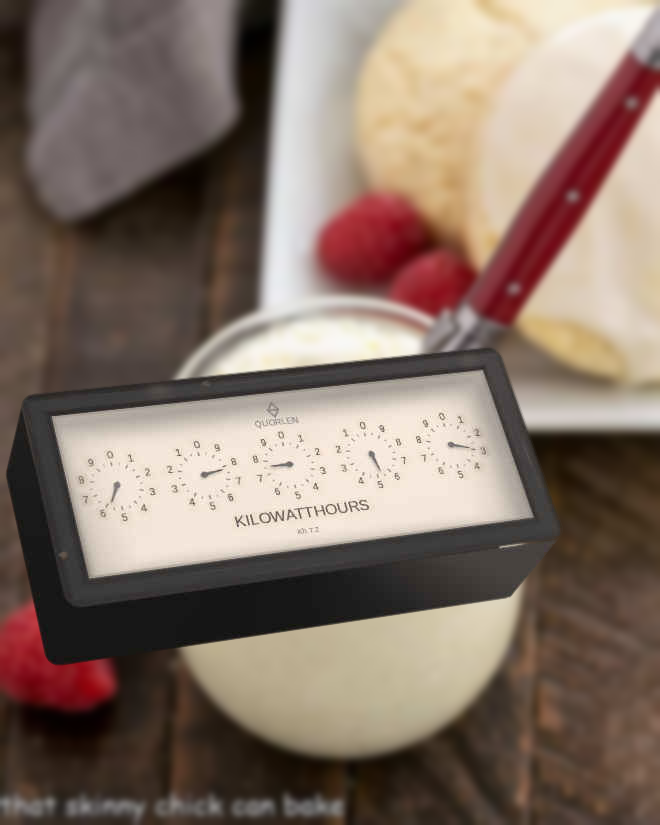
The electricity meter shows 57753; kWh
